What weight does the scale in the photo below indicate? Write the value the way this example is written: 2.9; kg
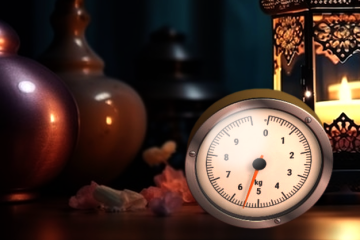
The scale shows 5.5; kg
